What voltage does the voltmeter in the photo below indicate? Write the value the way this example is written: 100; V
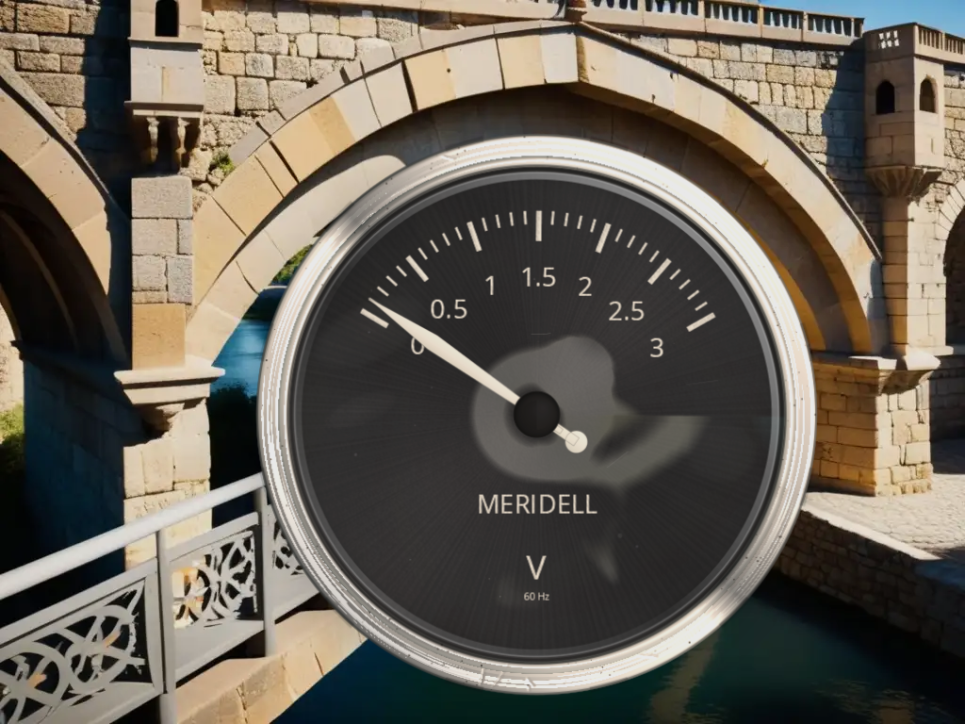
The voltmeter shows 0.1; V
